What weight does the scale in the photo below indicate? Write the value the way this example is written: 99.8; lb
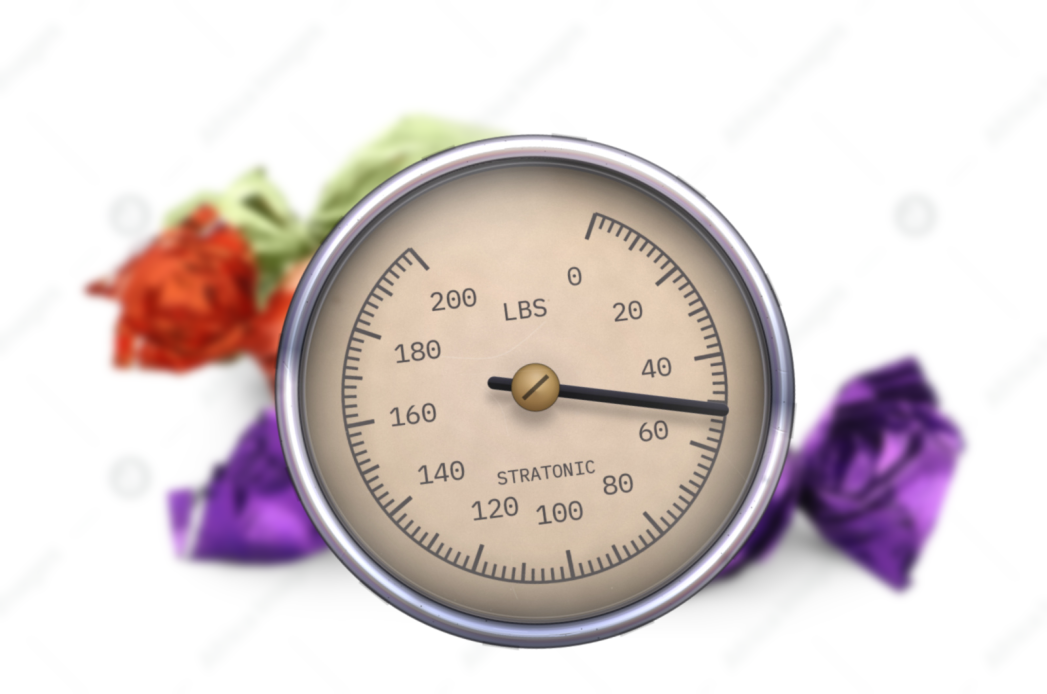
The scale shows 52; lb
